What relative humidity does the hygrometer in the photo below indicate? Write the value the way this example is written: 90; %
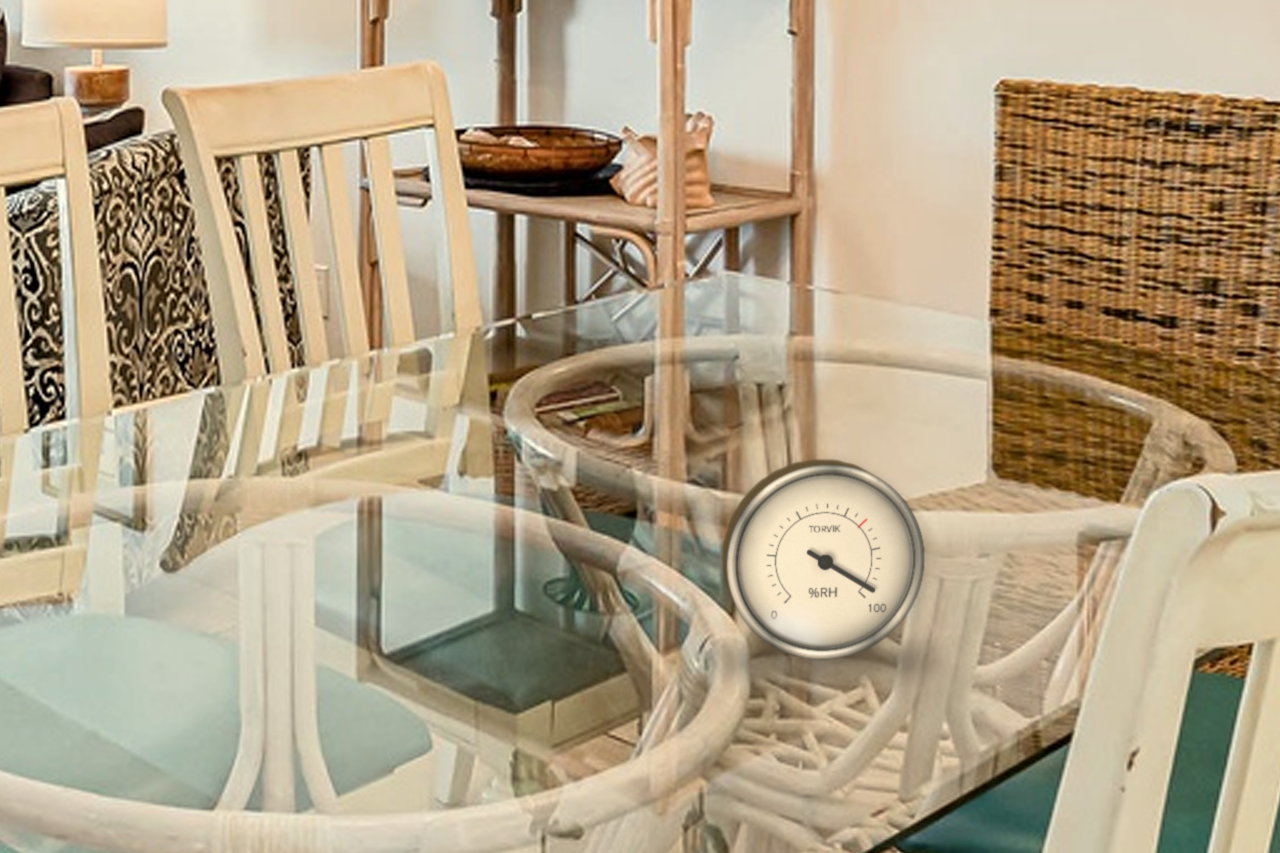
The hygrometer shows 96; %
